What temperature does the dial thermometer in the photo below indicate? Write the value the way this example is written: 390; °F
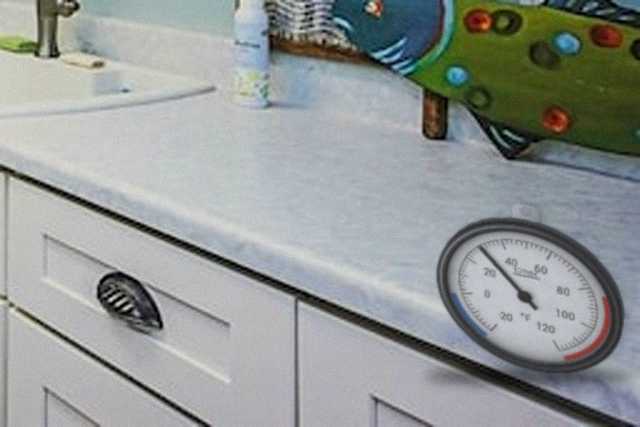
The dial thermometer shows 30; °F
